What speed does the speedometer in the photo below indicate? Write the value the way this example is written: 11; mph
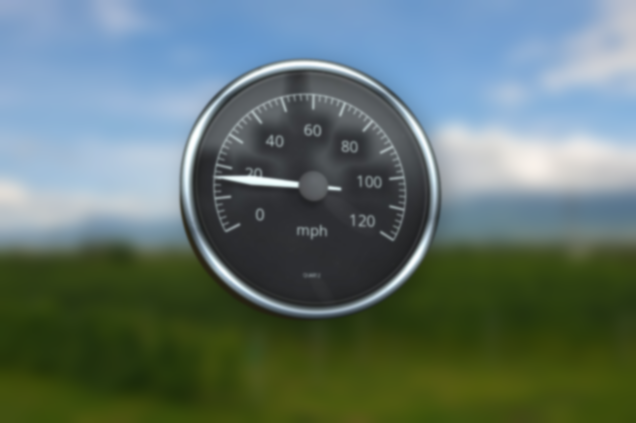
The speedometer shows 16; mph
